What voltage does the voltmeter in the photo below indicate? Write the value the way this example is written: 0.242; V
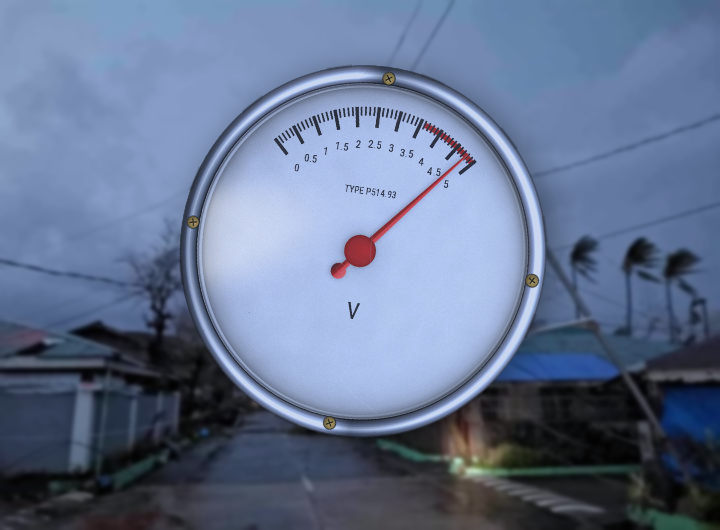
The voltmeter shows 4.8; V
